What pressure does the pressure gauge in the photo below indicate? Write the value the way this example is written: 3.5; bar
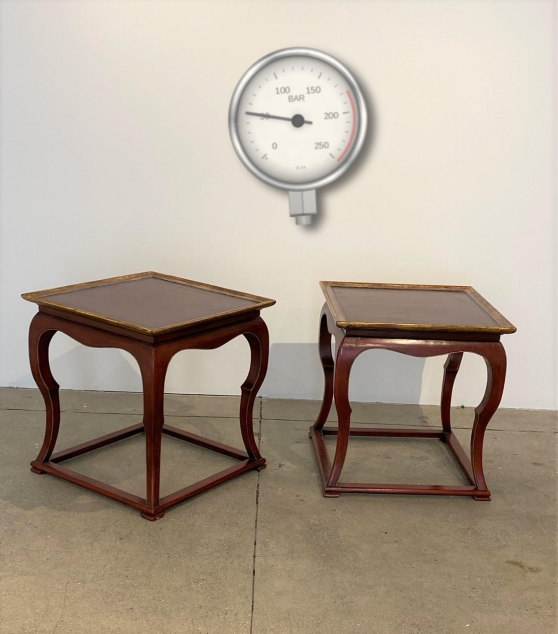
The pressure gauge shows 50; bar
